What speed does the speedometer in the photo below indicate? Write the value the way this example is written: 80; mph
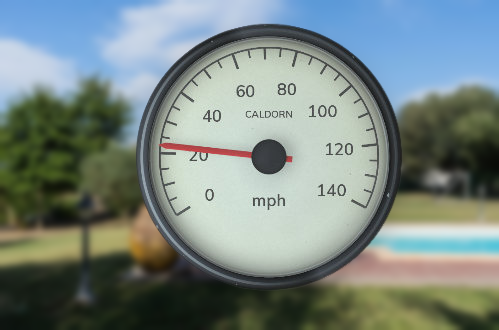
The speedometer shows 22.5; mph
